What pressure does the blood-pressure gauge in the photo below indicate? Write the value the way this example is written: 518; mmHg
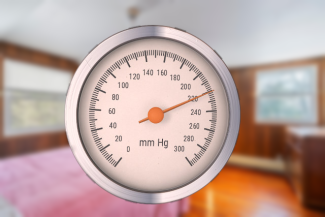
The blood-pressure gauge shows 220; mmHg
